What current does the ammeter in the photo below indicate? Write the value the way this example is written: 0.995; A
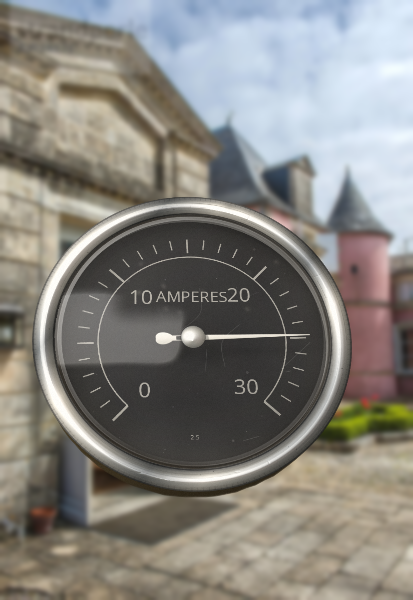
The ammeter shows 25; A
